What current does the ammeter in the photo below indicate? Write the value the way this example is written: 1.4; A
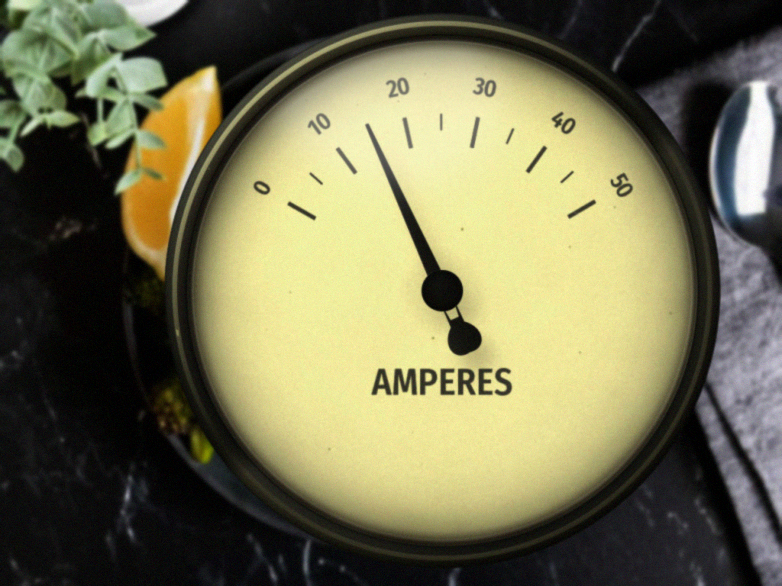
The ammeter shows 15; A
